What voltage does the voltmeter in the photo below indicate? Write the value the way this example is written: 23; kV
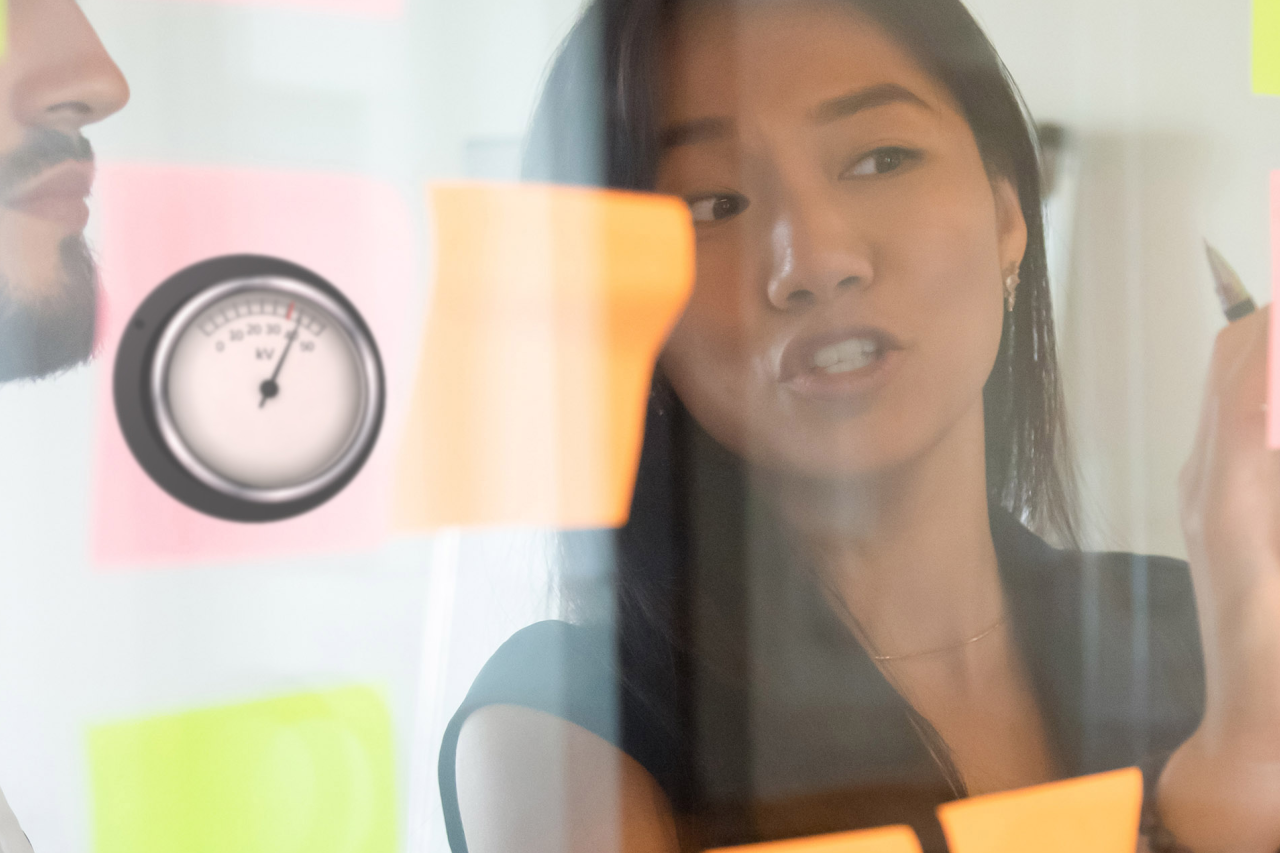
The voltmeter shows 40; kV
